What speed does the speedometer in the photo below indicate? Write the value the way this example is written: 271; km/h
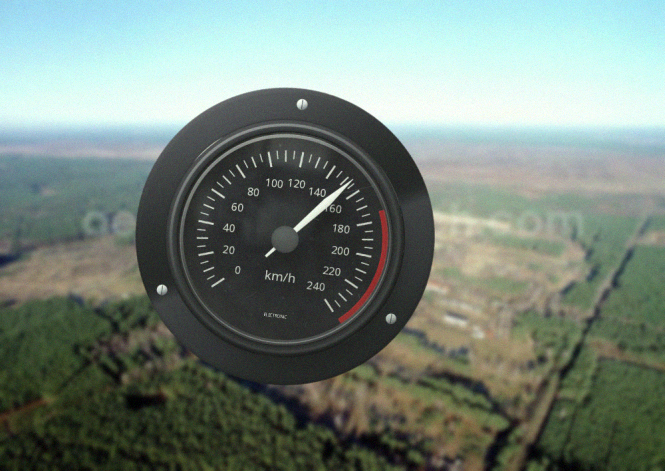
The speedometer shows 152.5; km/h
